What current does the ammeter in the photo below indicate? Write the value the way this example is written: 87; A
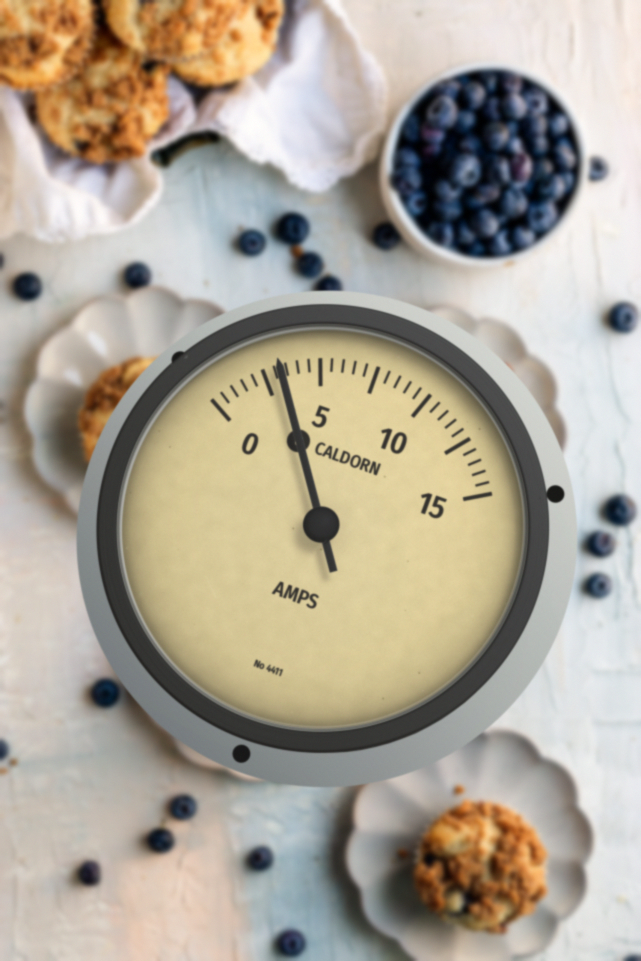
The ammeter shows 3.25; A
